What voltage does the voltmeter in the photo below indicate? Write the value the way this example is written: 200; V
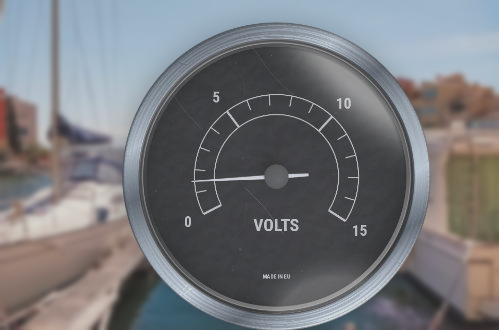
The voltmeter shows 1.5; V
